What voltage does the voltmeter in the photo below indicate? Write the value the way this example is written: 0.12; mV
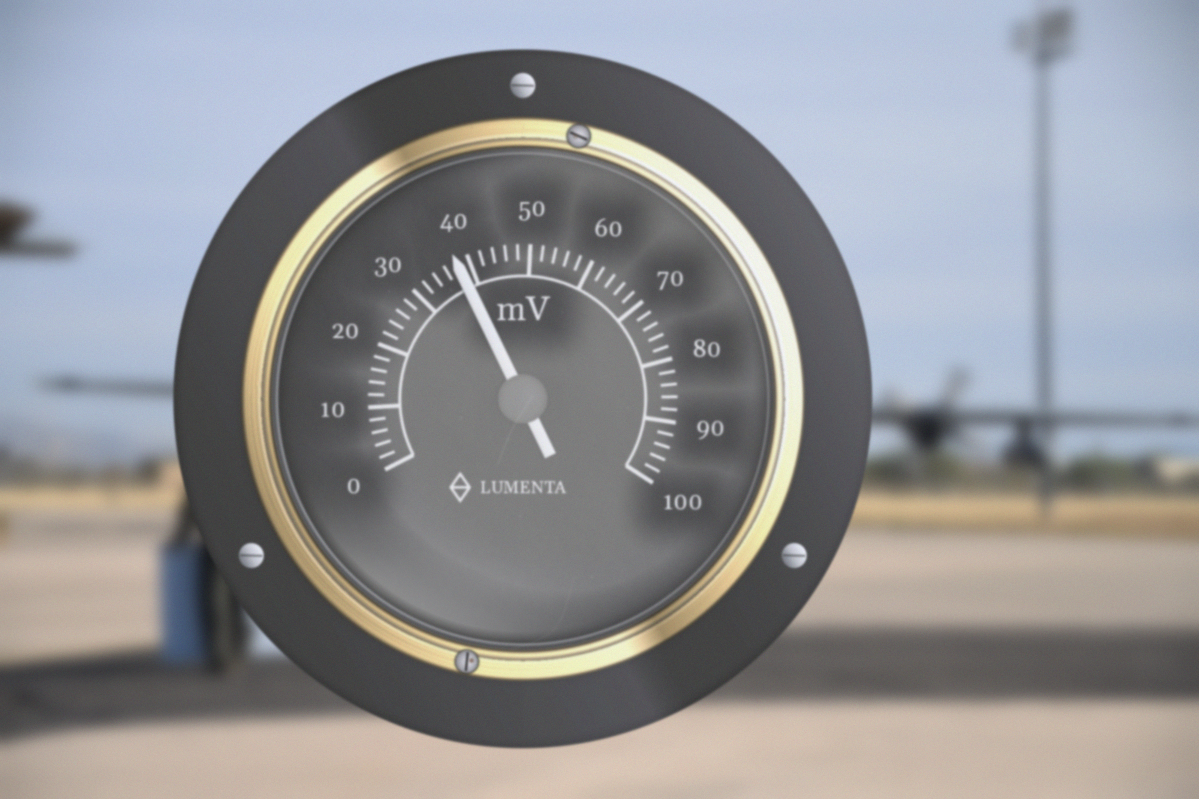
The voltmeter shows 38; mV
